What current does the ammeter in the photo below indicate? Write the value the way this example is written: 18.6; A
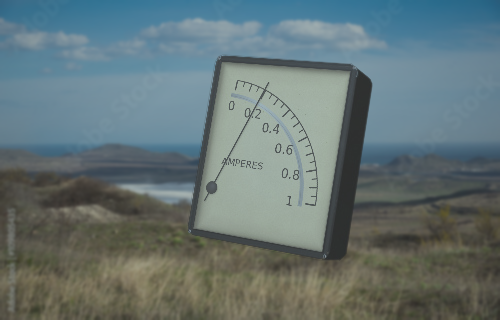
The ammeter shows 0.2; A
